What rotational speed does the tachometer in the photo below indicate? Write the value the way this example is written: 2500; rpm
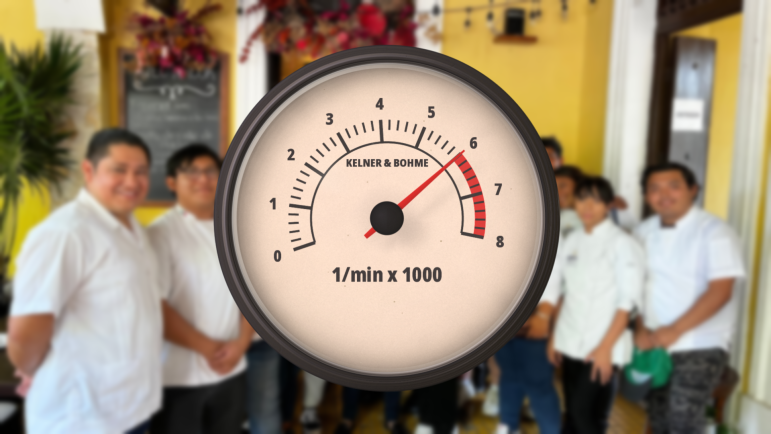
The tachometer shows 6000; rpm
